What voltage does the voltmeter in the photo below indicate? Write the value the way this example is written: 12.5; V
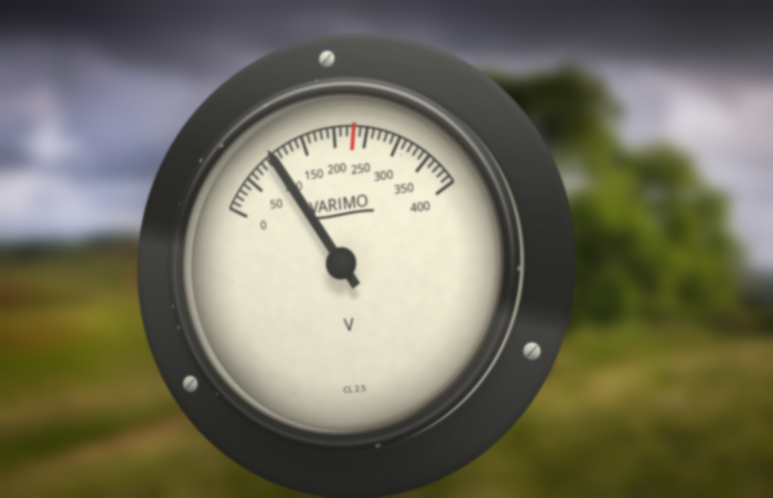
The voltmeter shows 100; V
